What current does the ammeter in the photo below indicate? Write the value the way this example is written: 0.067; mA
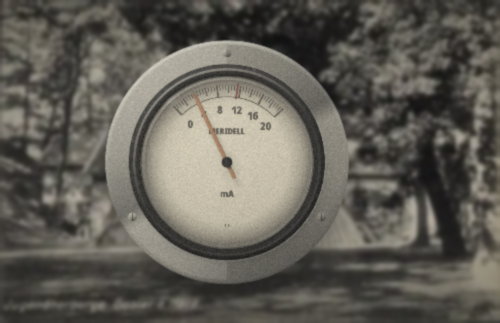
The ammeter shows 4; mA
